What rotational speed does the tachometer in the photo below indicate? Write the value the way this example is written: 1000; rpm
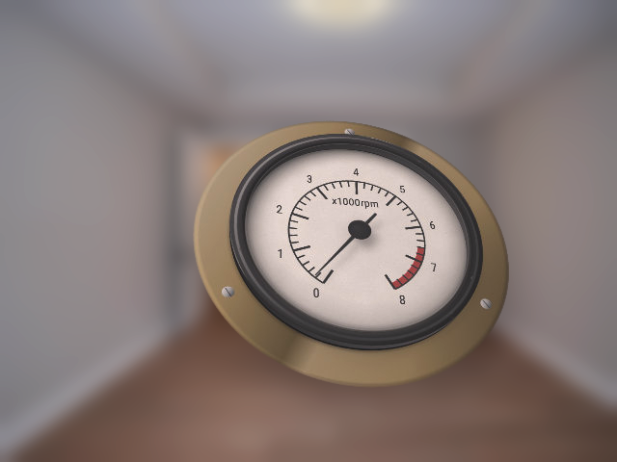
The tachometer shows 200; rpm
